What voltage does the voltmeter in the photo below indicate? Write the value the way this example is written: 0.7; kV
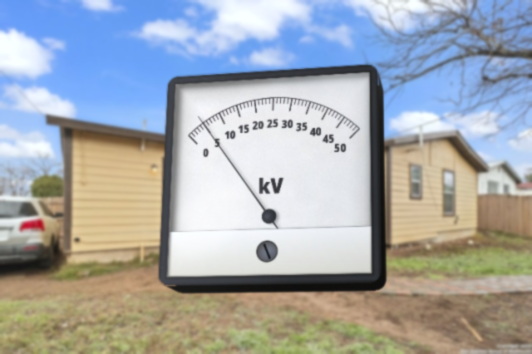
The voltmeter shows 5; kV
